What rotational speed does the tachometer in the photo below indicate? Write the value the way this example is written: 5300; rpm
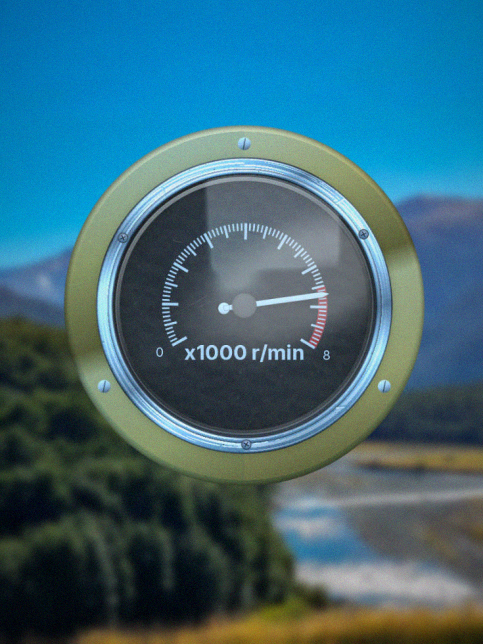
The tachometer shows 6700; rpm
